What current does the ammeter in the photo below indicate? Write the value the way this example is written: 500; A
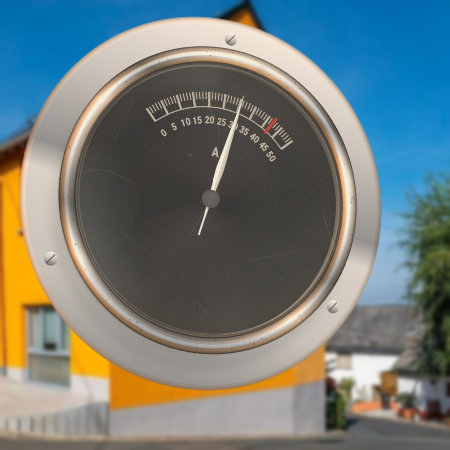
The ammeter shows 30; A
